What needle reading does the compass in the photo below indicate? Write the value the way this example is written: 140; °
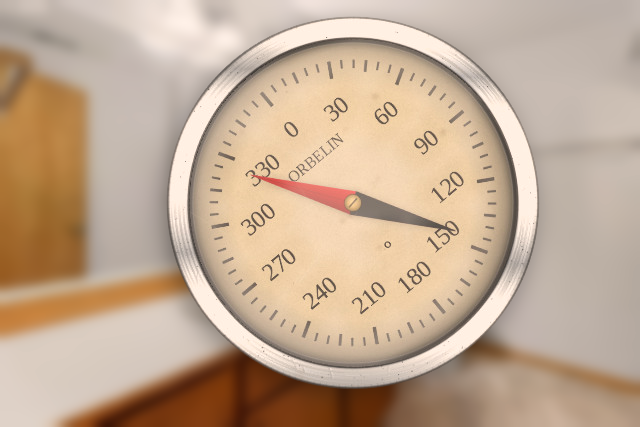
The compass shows 325; °
